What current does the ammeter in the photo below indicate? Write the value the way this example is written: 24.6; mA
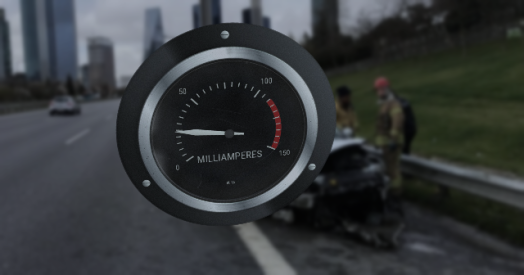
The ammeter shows 25; mA
